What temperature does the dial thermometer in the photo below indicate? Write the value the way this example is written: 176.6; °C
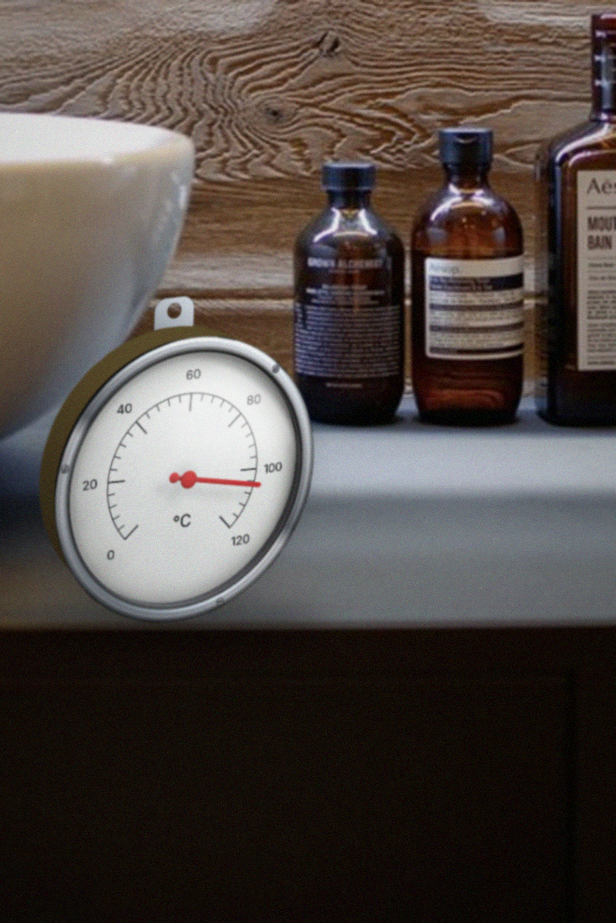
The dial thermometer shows 104; °C
